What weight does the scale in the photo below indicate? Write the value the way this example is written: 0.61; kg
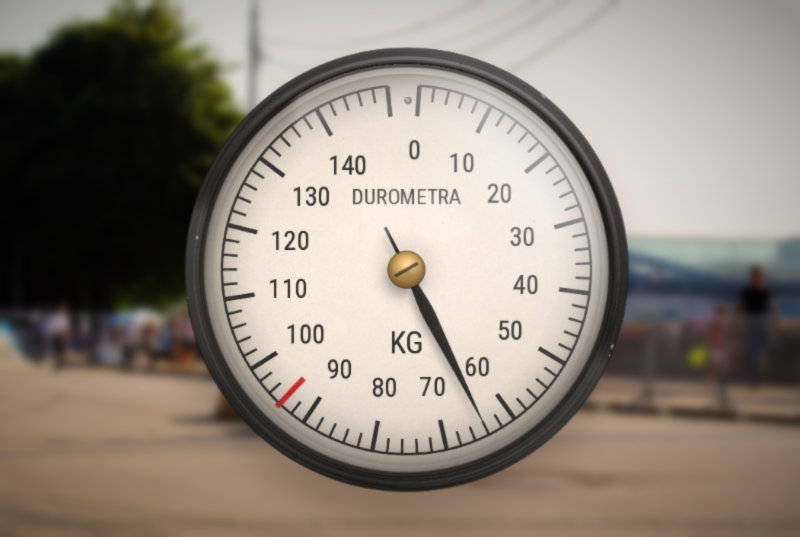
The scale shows 64; kg
